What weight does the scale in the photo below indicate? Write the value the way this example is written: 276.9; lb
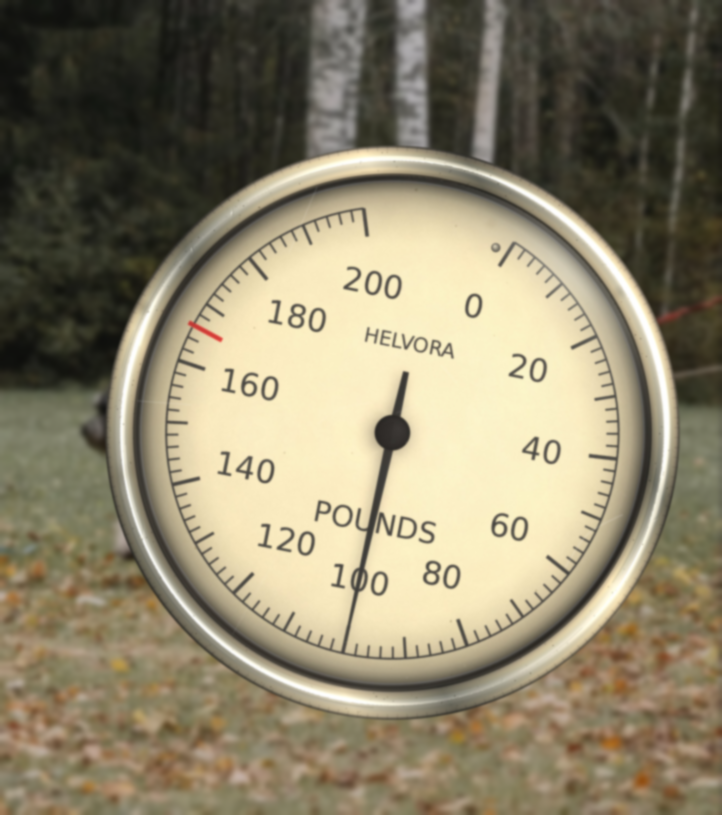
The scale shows 100; lb
